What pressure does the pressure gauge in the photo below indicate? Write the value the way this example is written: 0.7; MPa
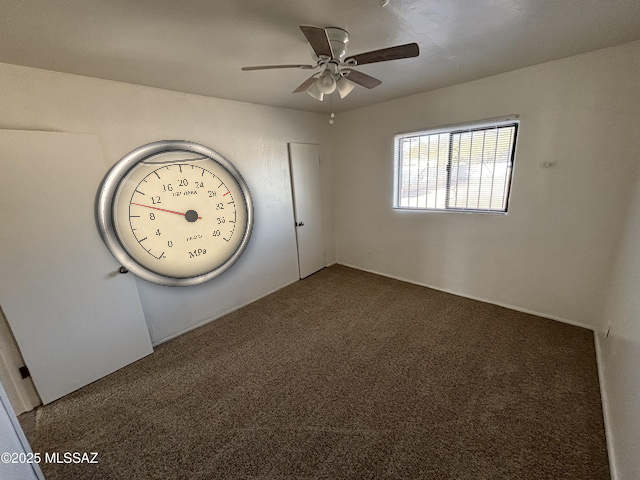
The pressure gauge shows 10; MPa
